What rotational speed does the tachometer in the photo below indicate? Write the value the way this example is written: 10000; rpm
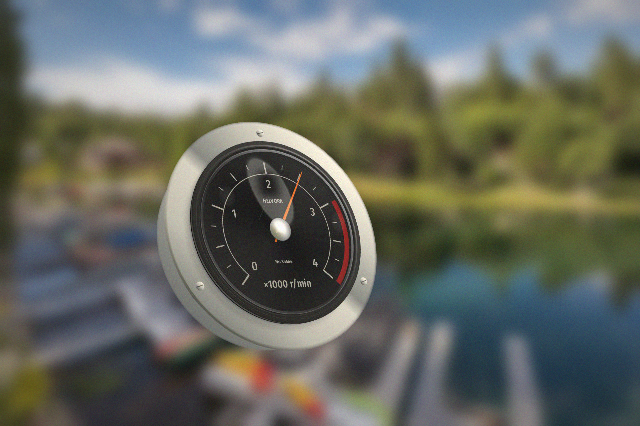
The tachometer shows 2500; rpm
